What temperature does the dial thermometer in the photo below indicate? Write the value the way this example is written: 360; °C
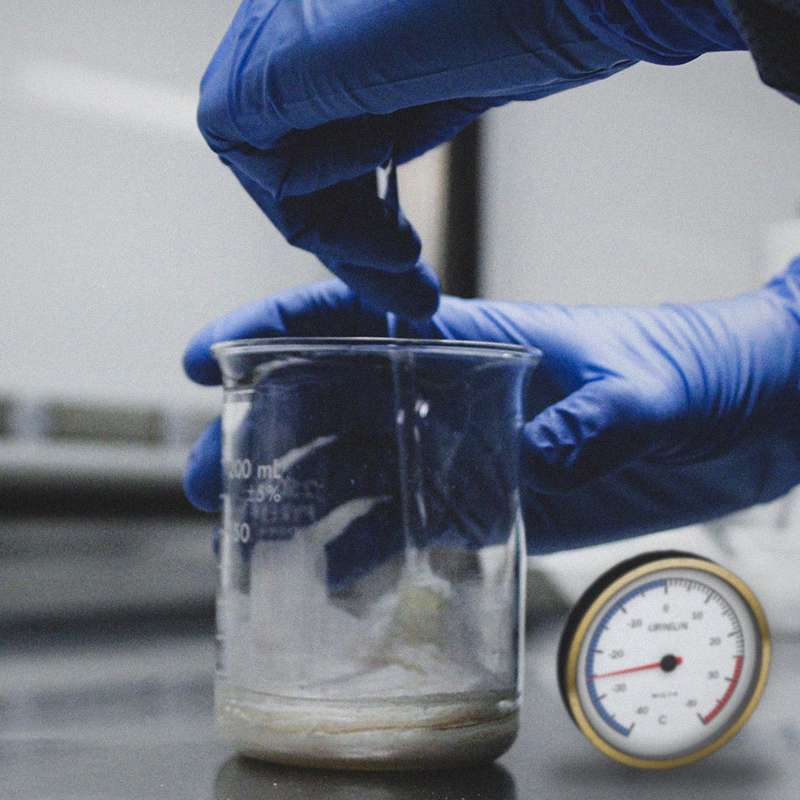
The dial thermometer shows -25; °C
